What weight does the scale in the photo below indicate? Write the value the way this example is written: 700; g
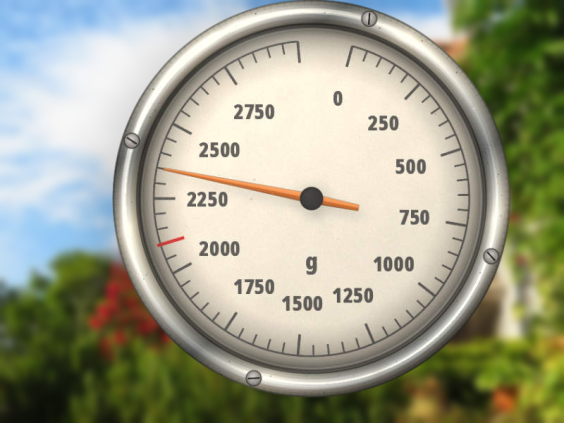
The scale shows 2350; g
